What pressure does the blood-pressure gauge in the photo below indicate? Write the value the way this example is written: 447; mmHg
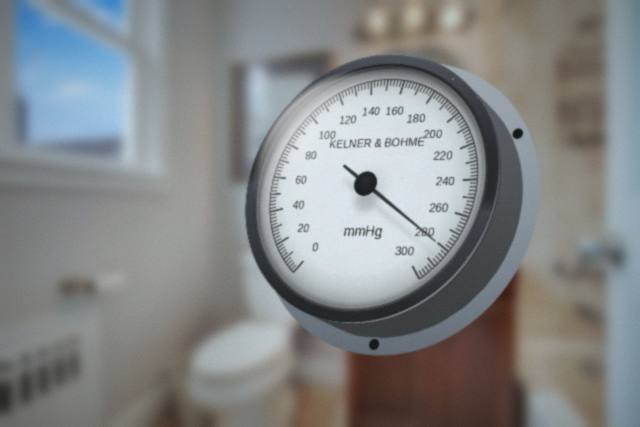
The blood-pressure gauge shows 280; mmHg
